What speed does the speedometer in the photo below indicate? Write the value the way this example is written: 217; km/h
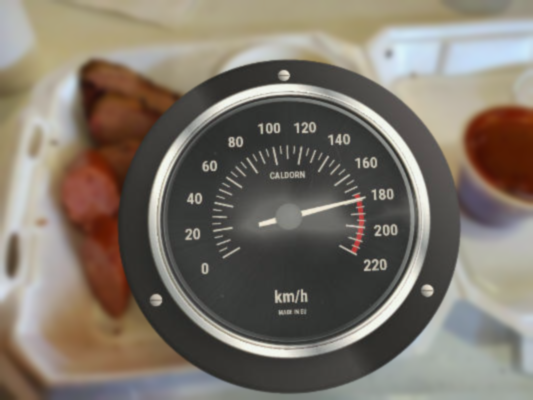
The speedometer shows 180; km/h
